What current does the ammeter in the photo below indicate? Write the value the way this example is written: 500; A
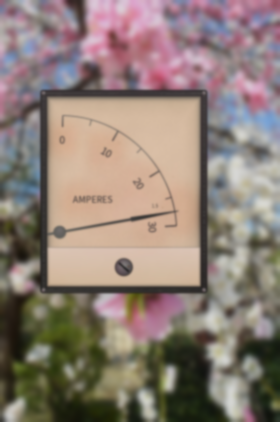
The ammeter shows 27.5; A
